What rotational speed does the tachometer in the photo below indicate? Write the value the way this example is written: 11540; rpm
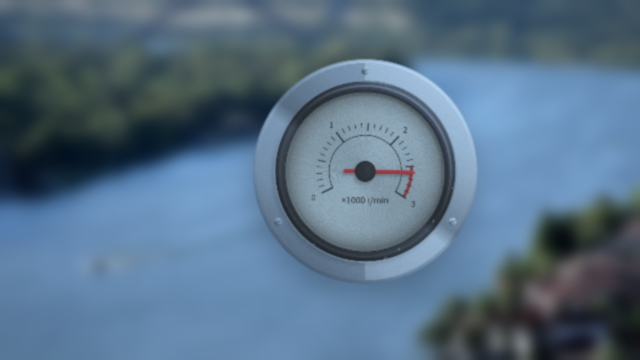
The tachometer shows 2600; rpm
